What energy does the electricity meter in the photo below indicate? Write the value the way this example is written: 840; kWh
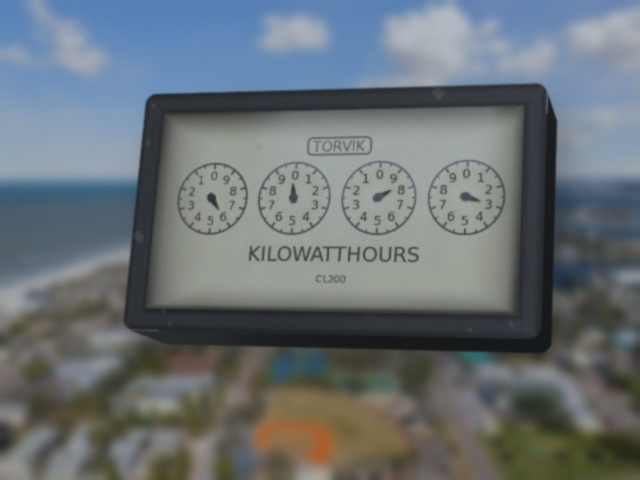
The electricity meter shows 5983; kWh
